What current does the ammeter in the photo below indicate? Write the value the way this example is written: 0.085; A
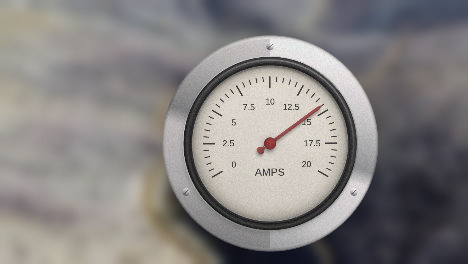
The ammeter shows 14.5; A
